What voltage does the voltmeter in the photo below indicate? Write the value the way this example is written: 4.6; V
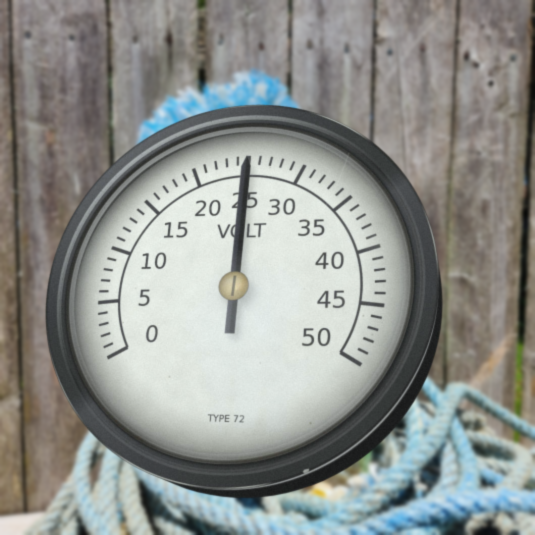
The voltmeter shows 25; V
